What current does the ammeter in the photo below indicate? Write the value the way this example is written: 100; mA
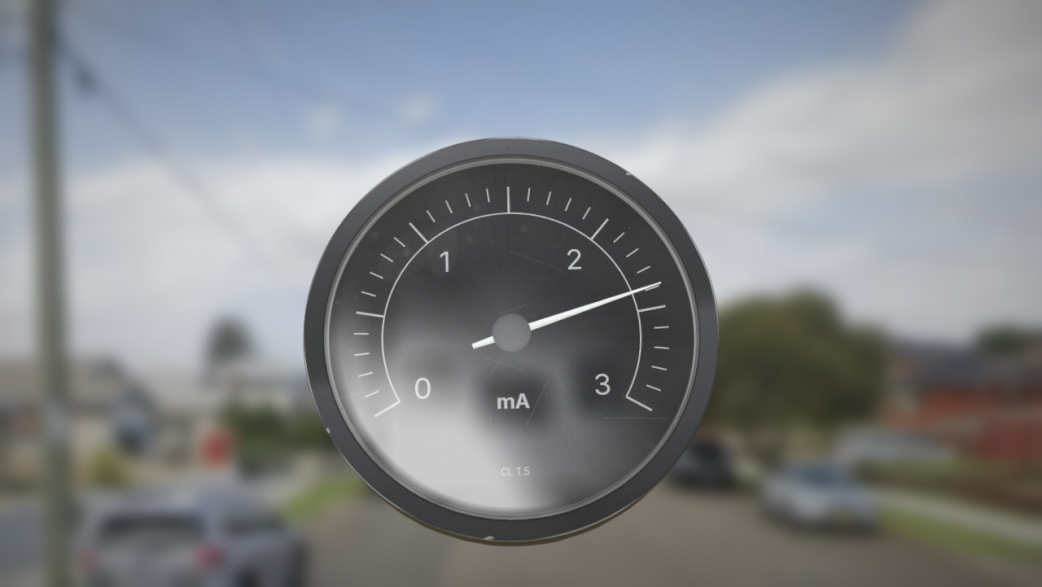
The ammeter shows 2.4; mA
